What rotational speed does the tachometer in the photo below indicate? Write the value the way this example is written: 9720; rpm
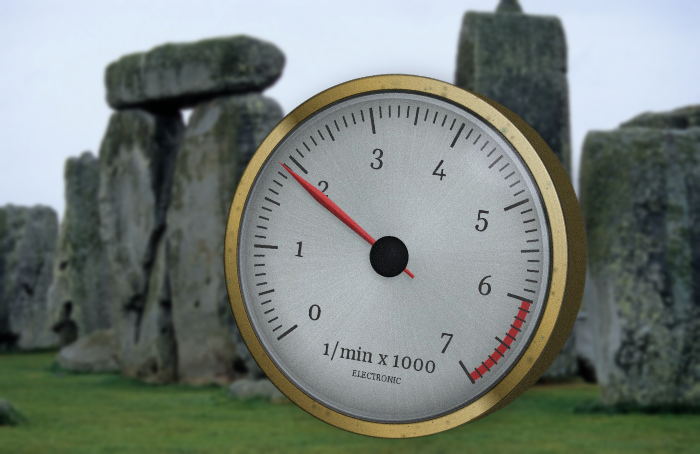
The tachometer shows 1900; rpm
